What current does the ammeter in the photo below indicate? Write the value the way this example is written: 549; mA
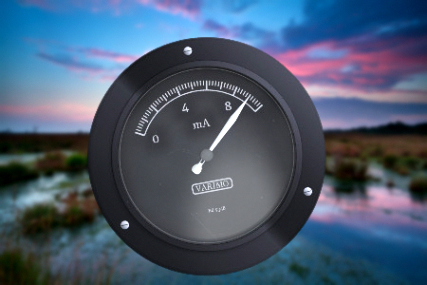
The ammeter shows 9; mA
